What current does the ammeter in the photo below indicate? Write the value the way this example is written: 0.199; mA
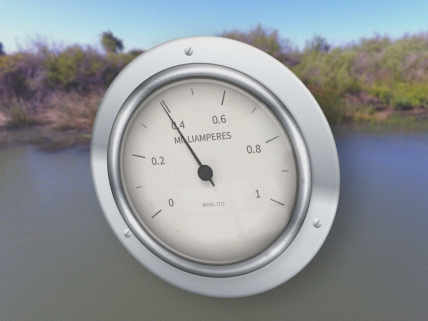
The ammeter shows 0.4; mA
